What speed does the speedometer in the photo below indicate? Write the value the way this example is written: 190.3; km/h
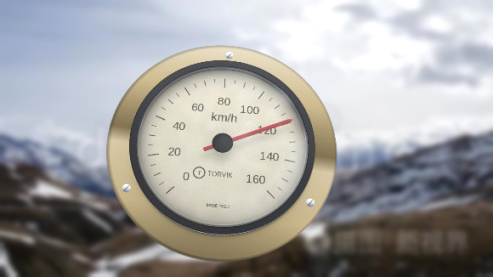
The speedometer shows 120; km/h
